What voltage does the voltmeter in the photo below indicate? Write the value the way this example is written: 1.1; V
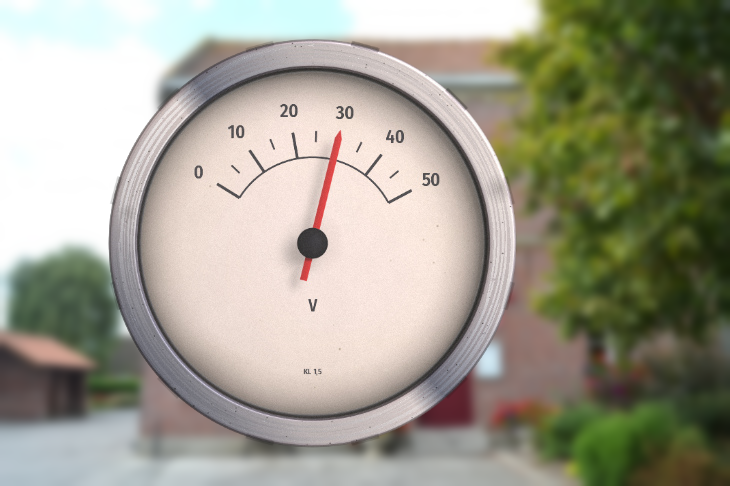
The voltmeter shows 30; V
